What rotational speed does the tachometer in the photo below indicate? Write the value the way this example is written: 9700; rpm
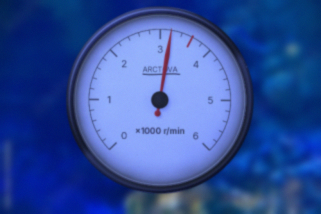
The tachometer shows 3200; rpm
